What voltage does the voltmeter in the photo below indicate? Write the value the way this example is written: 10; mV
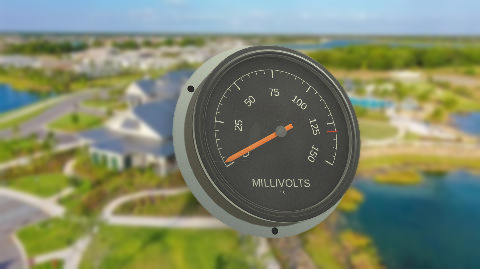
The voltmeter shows 2.5; mV
